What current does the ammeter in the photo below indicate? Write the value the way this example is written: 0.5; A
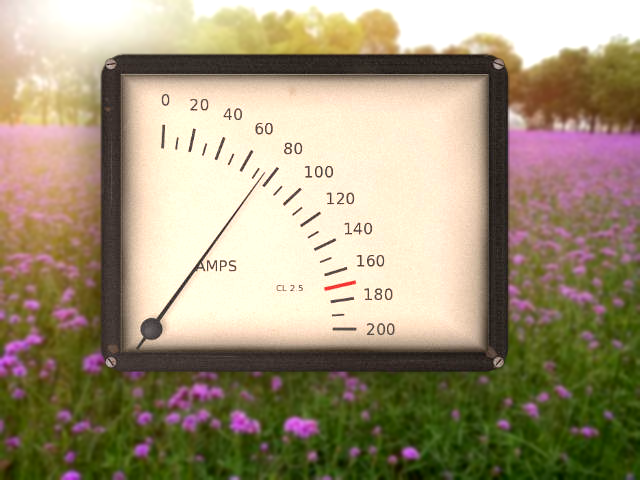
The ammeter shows 75; A
